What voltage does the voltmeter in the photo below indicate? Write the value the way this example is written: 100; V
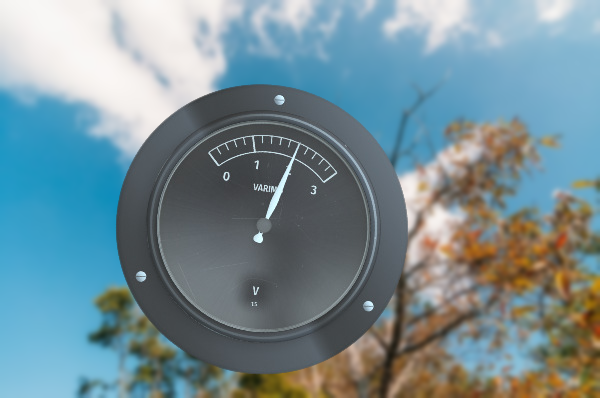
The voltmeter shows 2; V
